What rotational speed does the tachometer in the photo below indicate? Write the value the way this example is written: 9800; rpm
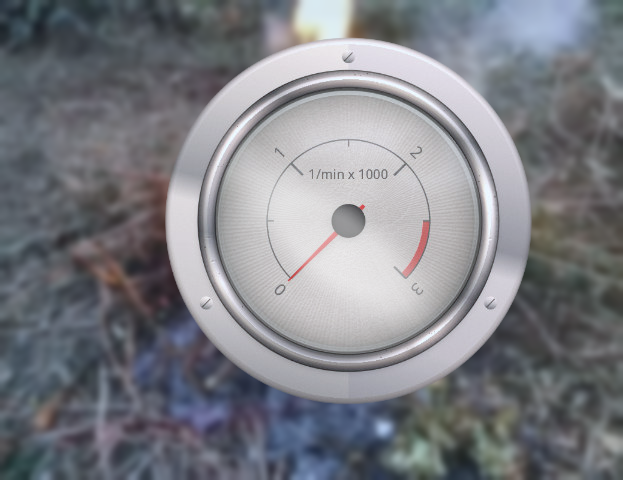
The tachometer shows 0; rpm
